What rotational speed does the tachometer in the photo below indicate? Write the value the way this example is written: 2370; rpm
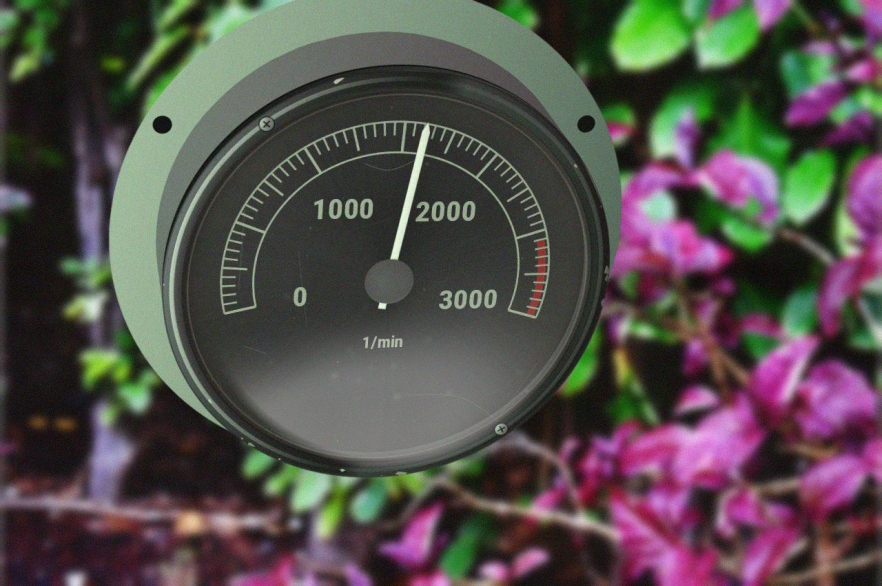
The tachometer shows 1600; rpm
